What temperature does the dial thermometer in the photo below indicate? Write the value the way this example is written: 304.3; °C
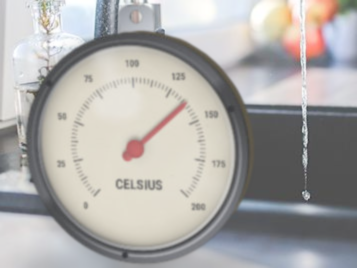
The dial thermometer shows 137.5; °C
